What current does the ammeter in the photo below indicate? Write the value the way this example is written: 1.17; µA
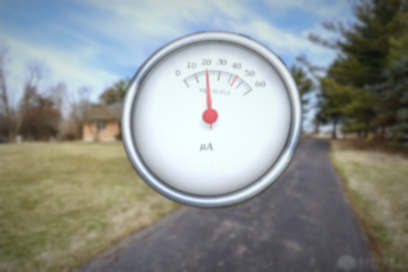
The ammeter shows 20; µA
